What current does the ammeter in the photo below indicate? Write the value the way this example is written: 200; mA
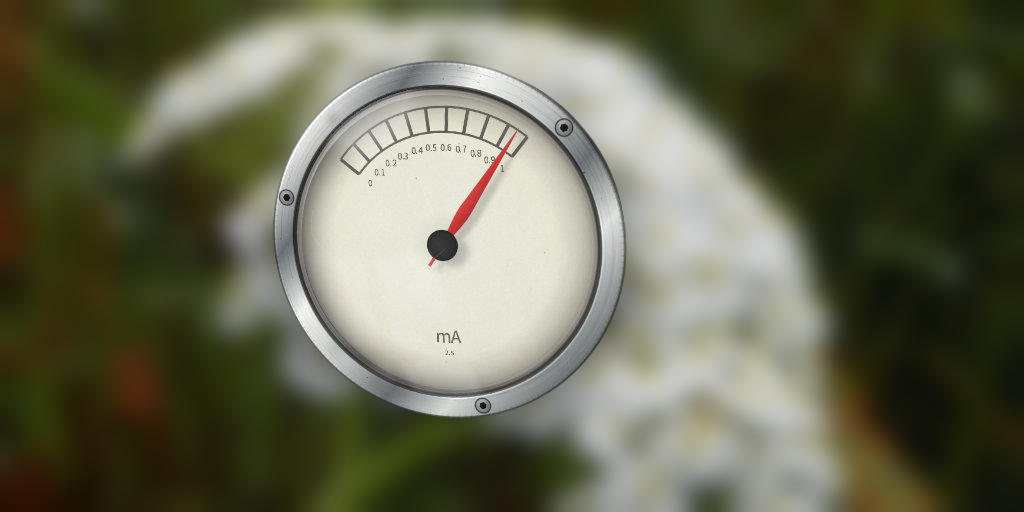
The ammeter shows 0.95; mA
